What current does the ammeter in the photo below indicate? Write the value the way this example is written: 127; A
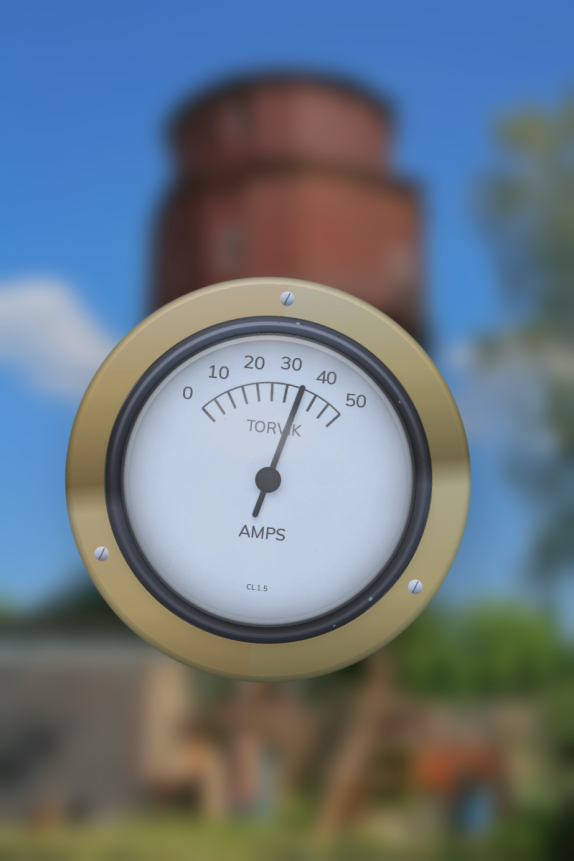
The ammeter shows 35; A
